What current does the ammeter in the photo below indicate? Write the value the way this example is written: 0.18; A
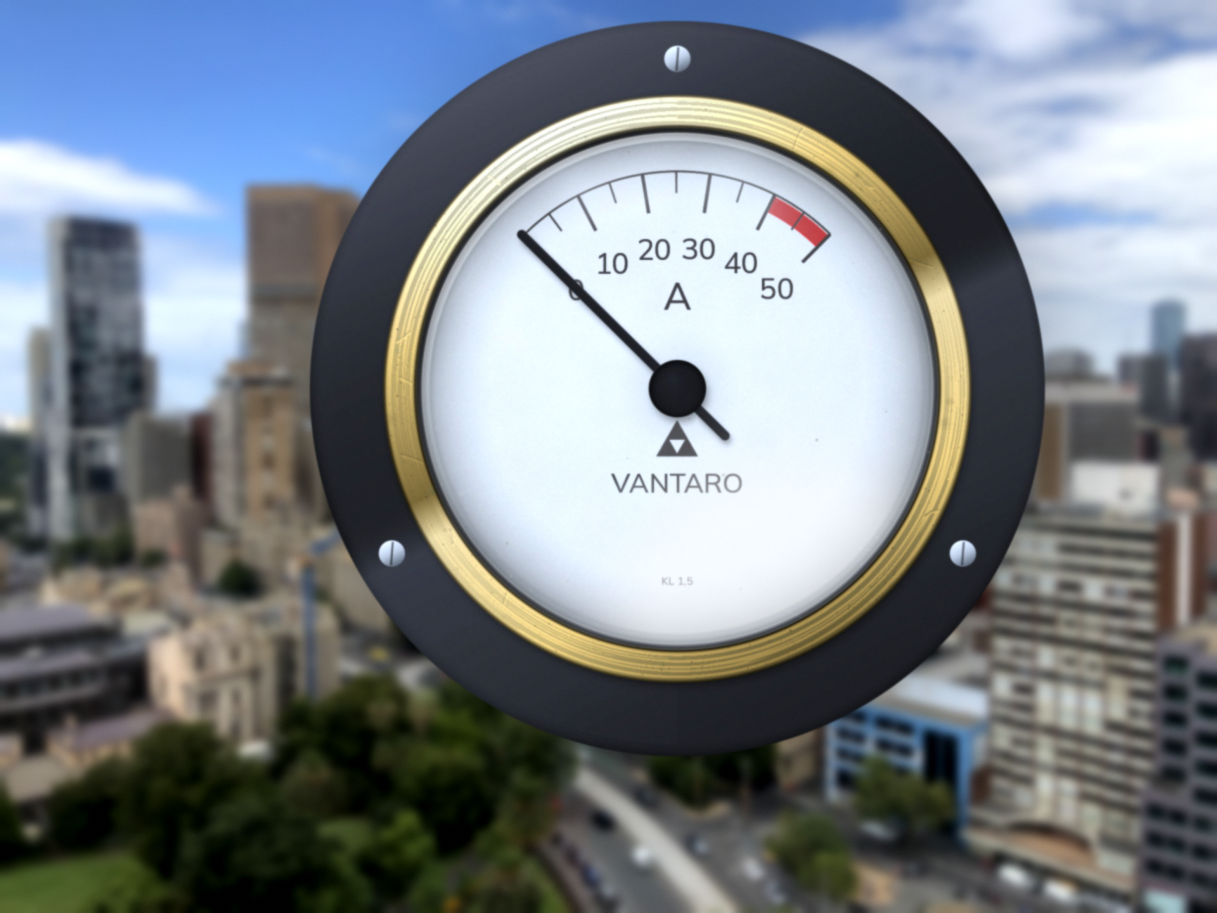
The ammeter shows 0; A
